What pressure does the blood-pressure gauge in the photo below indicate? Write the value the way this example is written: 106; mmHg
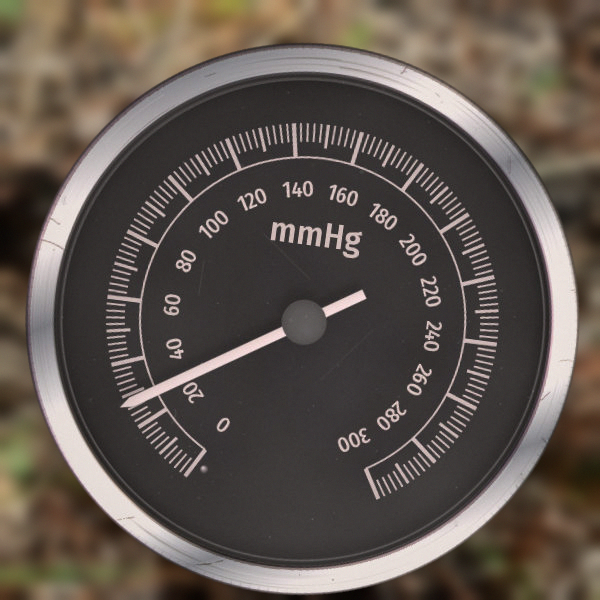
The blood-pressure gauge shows 28; mmHg
